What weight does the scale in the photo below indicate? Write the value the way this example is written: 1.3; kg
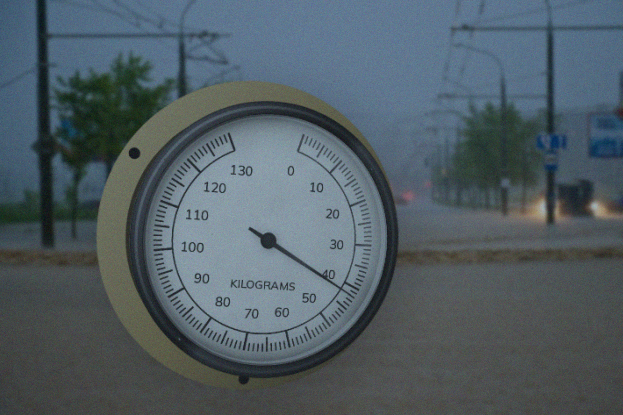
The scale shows 42; kg
